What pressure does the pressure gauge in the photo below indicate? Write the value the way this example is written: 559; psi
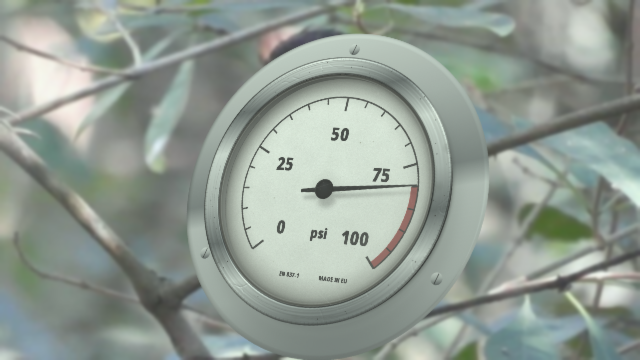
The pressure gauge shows 80; psi
